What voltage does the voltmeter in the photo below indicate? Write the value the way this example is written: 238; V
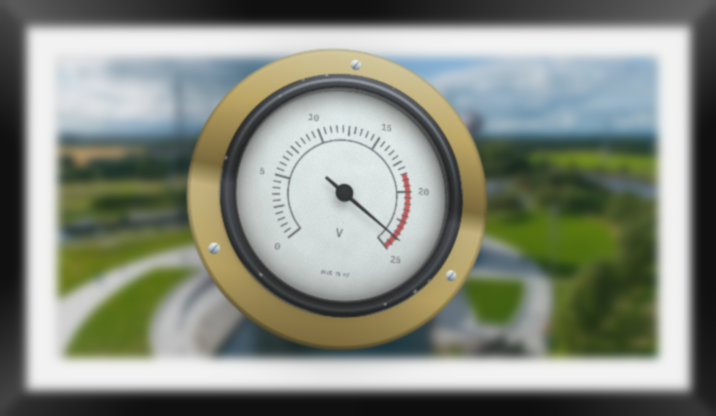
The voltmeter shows 24; V
